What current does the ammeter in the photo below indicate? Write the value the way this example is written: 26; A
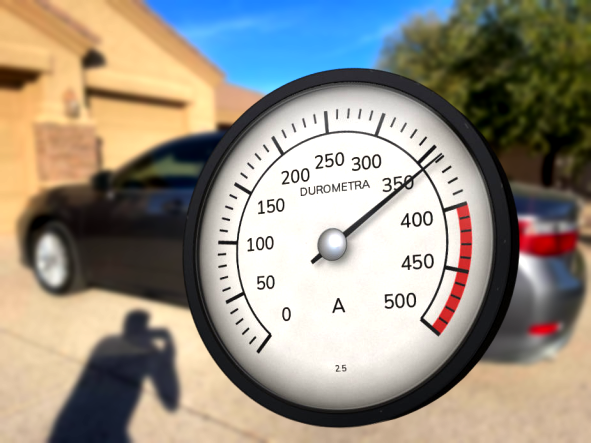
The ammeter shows 360; A
